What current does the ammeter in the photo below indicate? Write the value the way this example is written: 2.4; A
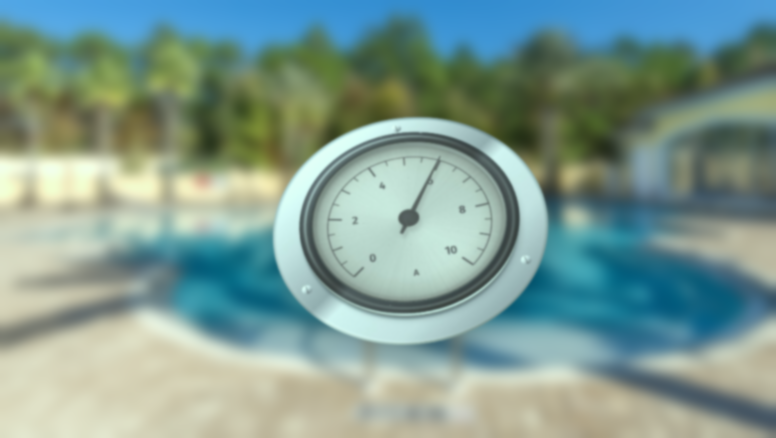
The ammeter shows 6; A
